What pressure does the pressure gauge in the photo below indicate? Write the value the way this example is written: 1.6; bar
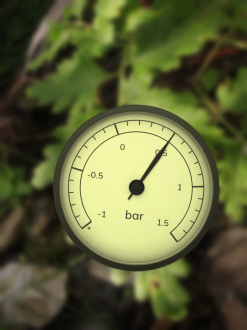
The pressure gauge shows 0.5; bar
